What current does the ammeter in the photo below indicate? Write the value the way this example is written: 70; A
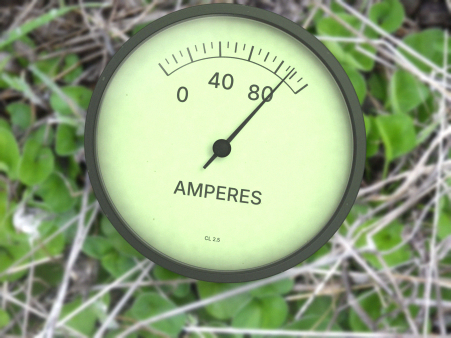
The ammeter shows 87.5; A
